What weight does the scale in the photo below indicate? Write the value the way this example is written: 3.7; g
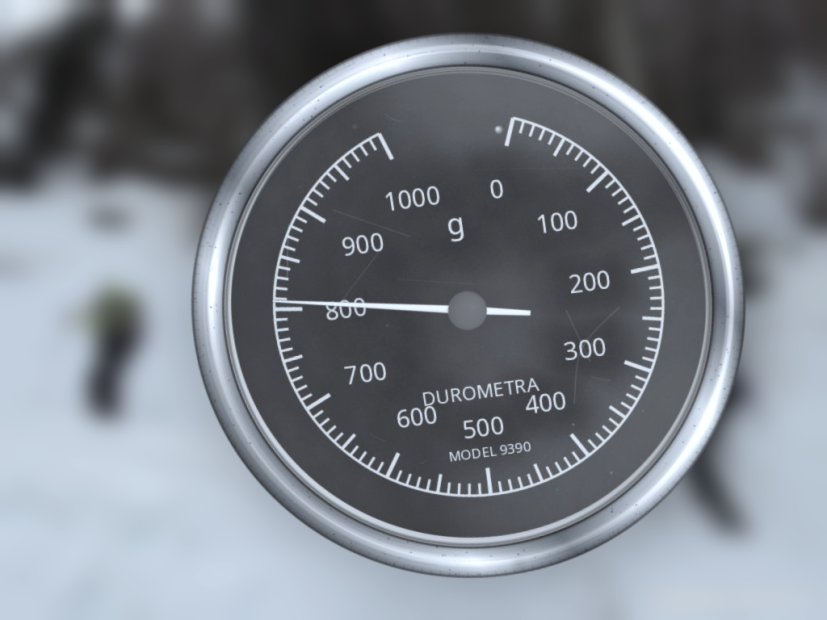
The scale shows 810; g
